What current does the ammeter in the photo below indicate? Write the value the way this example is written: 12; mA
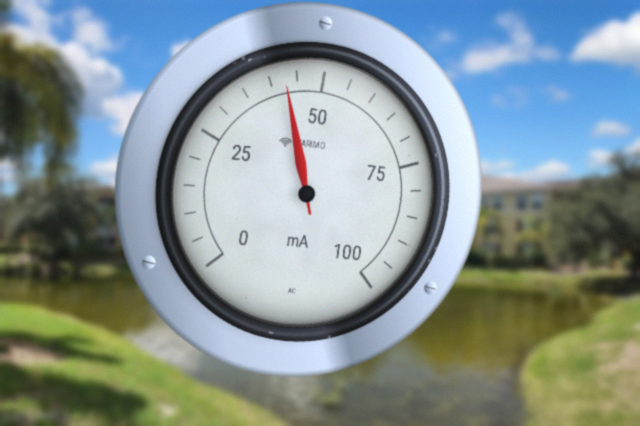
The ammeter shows 42.5; mA
